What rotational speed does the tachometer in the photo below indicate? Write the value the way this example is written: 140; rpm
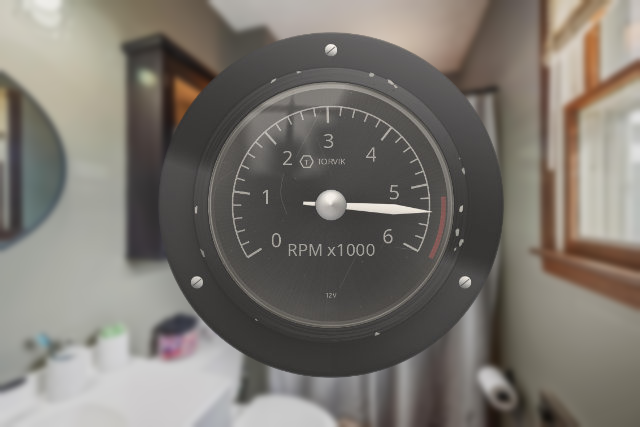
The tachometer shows 5400; rpm
